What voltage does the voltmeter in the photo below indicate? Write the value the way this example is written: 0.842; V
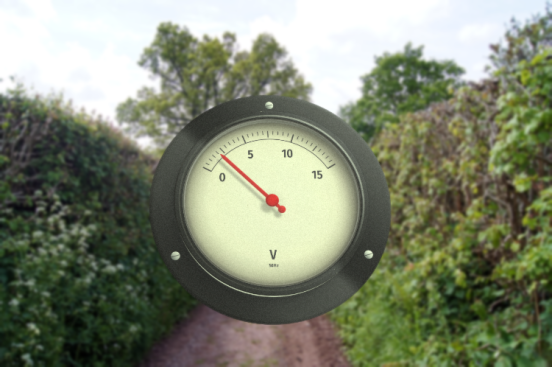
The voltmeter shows 2; V
